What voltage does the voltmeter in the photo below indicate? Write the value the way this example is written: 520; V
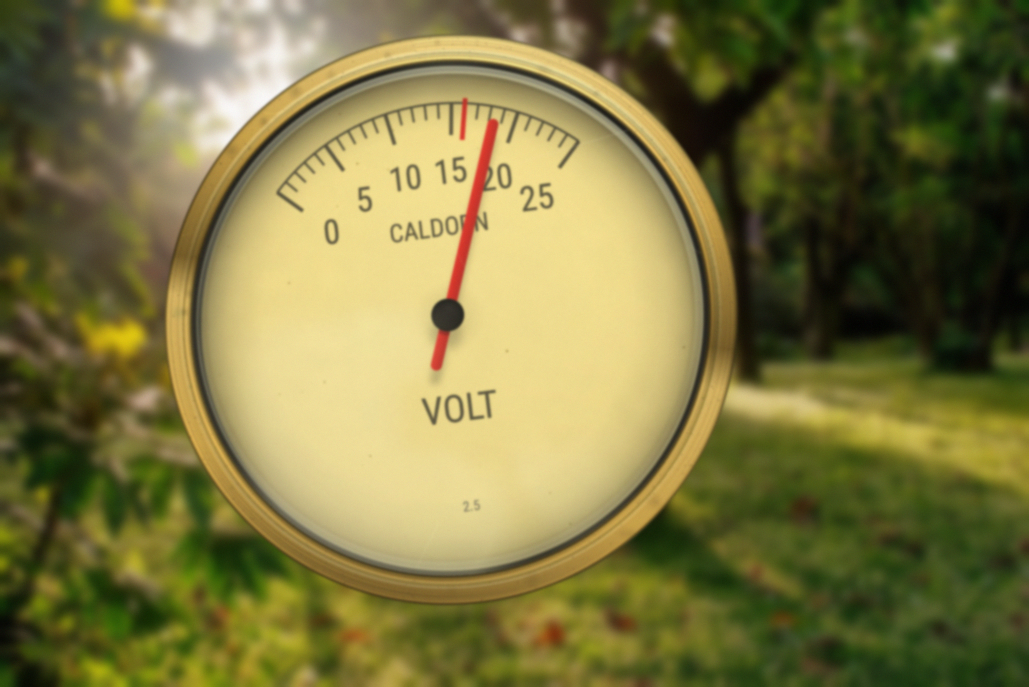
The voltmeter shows 18.5; V
